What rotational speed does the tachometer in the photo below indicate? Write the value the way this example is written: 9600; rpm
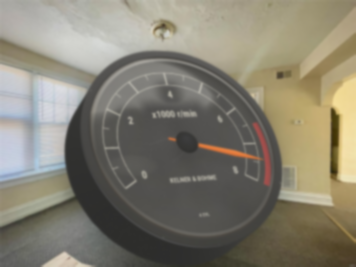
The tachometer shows 7500; rpm
